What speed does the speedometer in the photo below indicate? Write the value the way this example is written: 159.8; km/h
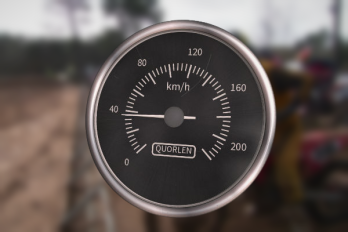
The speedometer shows 36; km/h
